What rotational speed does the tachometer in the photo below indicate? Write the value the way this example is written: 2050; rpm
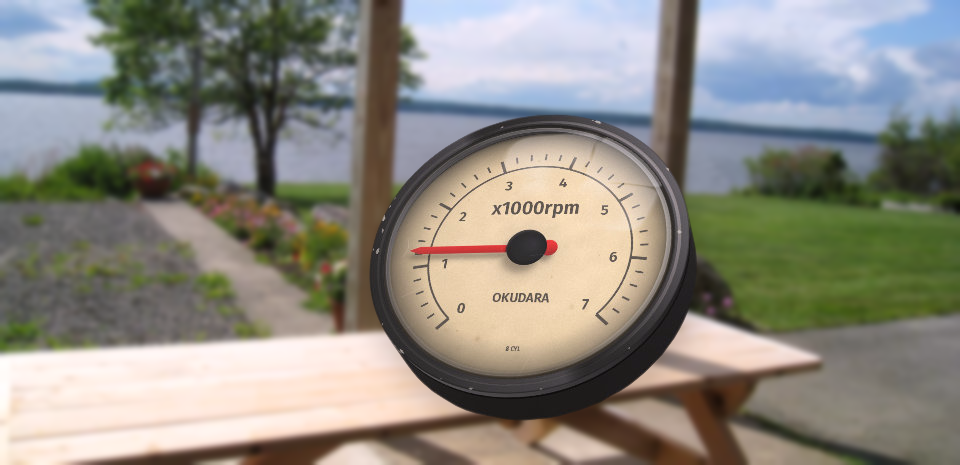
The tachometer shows 1200; rpm
